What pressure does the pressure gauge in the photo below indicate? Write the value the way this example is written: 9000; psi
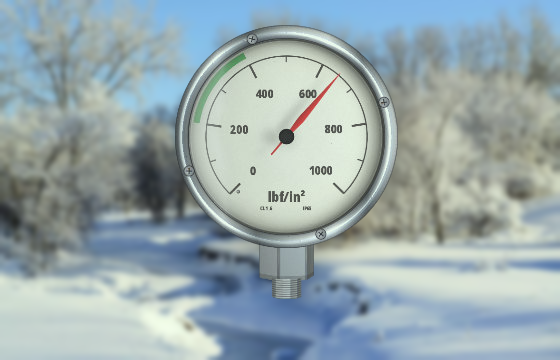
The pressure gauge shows 650; psi
